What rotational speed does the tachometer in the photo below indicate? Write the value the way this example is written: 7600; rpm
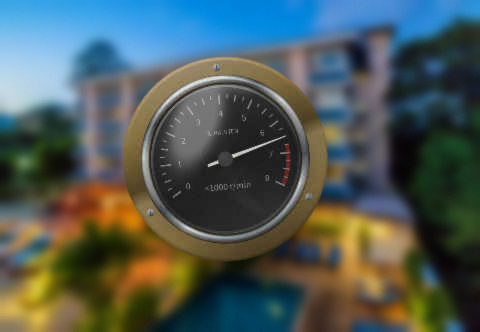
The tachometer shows 6500; rpm
